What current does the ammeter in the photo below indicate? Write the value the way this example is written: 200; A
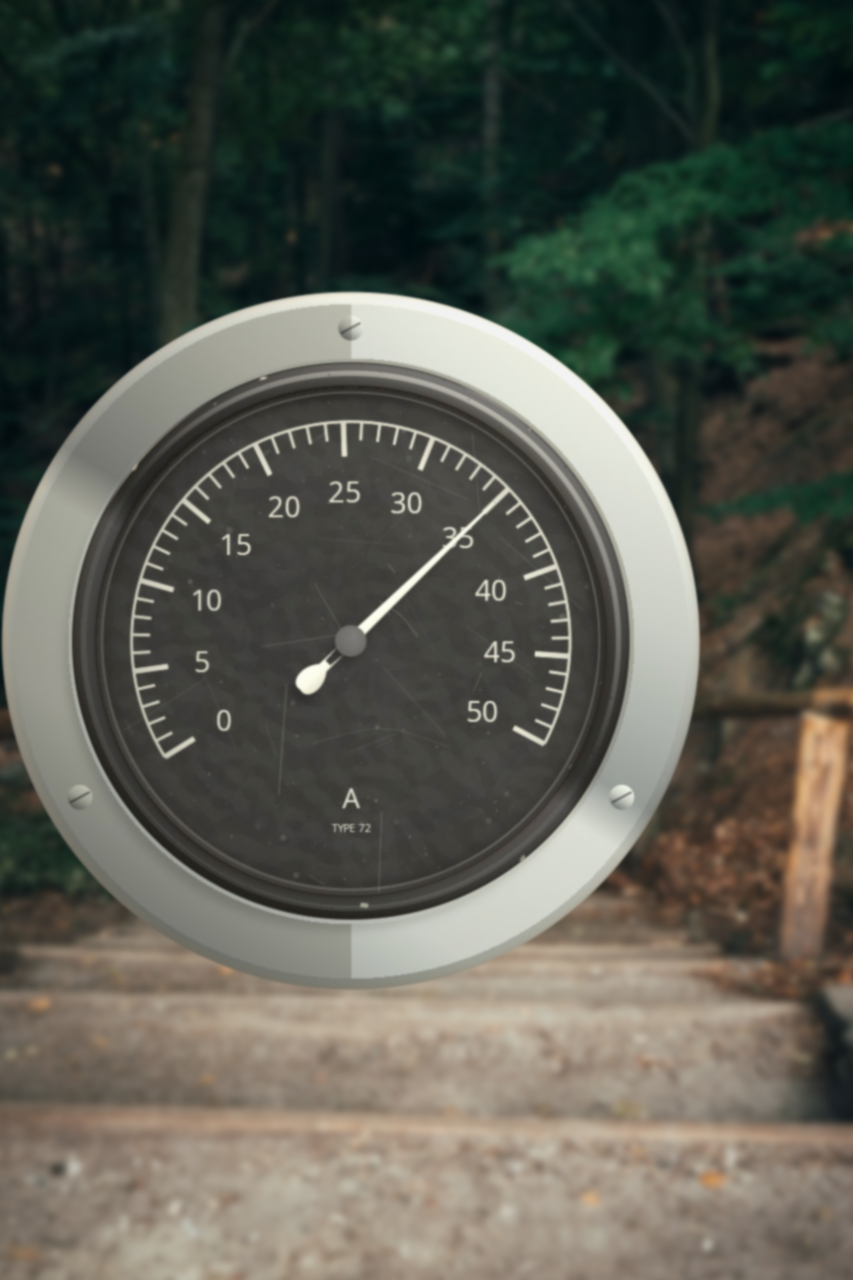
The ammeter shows 35; A
